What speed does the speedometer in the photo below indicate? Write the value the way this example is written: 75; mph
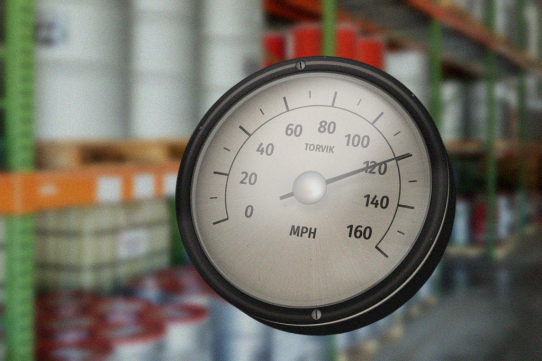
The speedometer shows 120; mph
